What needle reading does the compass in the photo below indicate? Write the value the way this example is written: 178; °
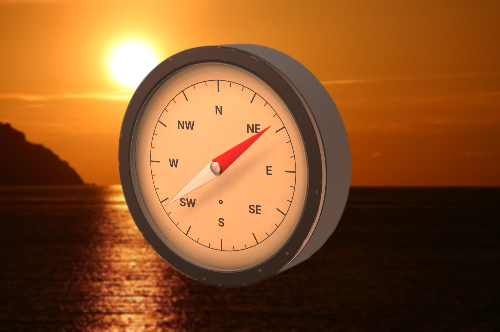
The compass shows 55; °
